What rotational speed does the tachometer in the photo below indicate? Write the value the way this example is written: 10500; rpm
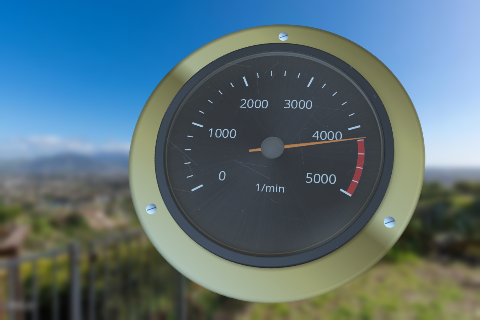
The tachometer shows 4200; rpm
